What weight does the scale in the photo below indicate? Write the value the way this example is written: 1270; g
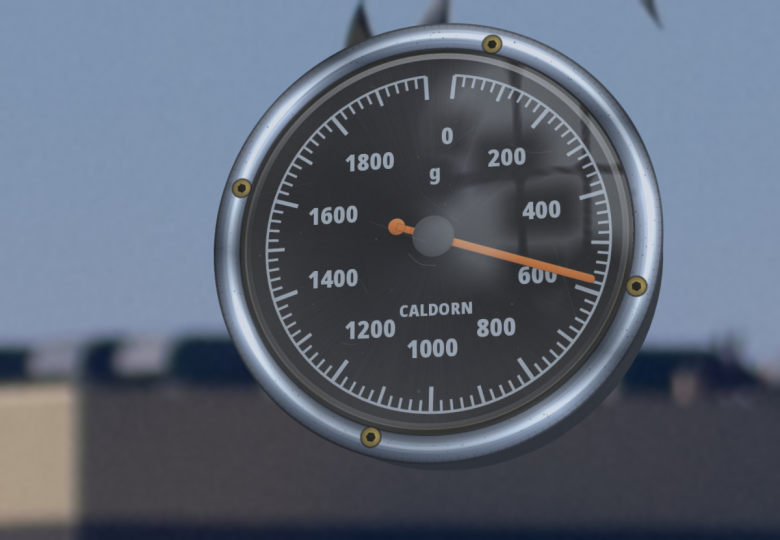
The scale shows 580; g
